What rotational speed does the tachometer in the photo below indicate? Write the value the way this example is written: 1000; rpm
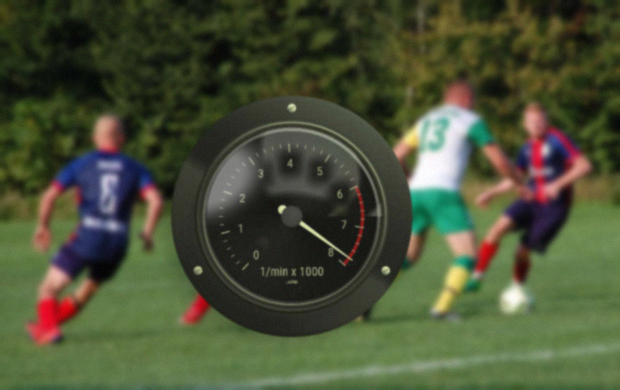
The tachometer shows 7800; rpm
